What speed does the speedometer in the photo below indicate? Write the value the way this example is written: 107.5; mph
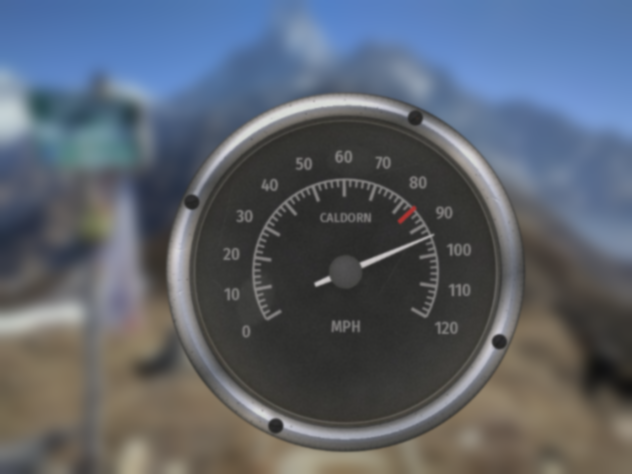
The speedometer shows 94; mph
